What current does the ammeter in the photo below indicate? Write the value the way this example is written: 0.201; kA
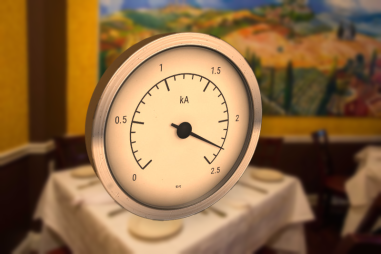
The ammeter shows 2.3; kA
